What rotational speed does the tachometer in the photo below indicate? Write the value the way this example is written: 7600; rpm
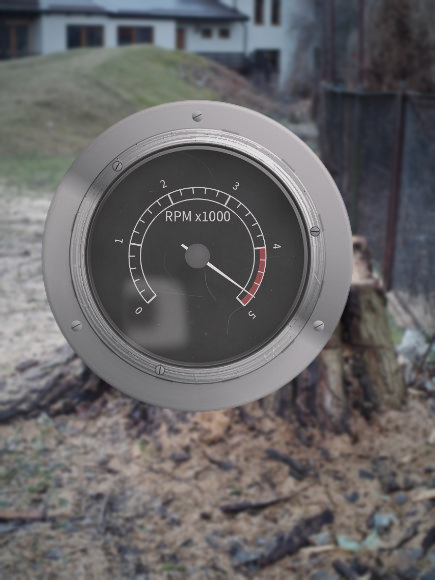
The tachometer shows 4800; rpm
